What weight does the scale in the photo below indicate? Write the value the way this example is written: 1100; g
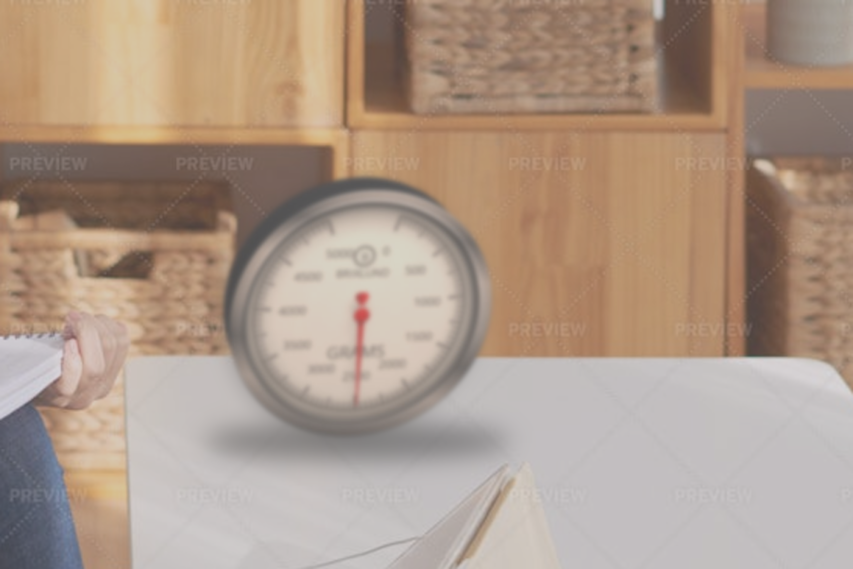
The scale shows 2500; g
